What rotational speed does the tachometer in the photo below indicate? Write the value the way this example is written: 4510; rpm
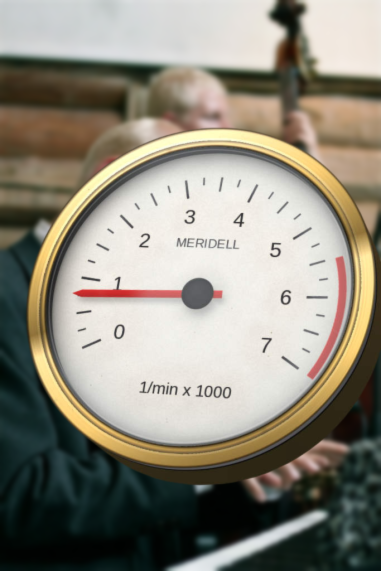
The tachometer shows 750; rpm
